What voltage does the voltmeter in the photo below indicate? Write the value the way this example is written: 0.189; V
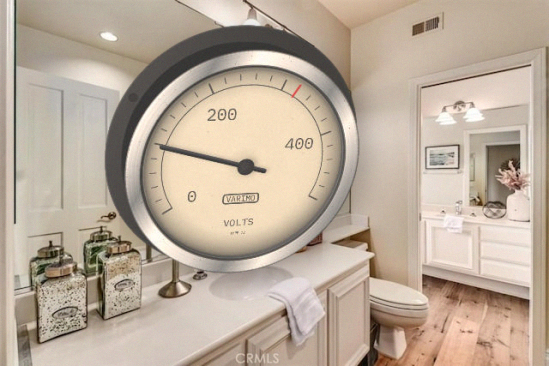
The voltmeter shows 100; V
